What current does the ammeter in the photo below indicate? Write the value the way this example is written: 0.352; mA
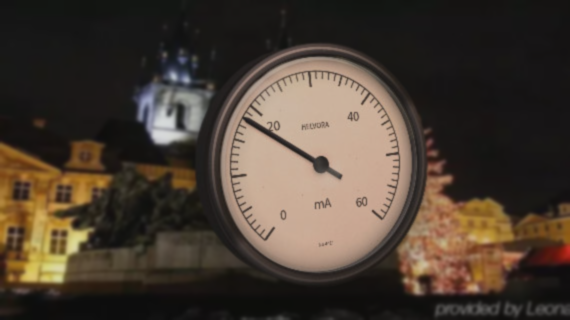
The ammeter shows 18; mA
